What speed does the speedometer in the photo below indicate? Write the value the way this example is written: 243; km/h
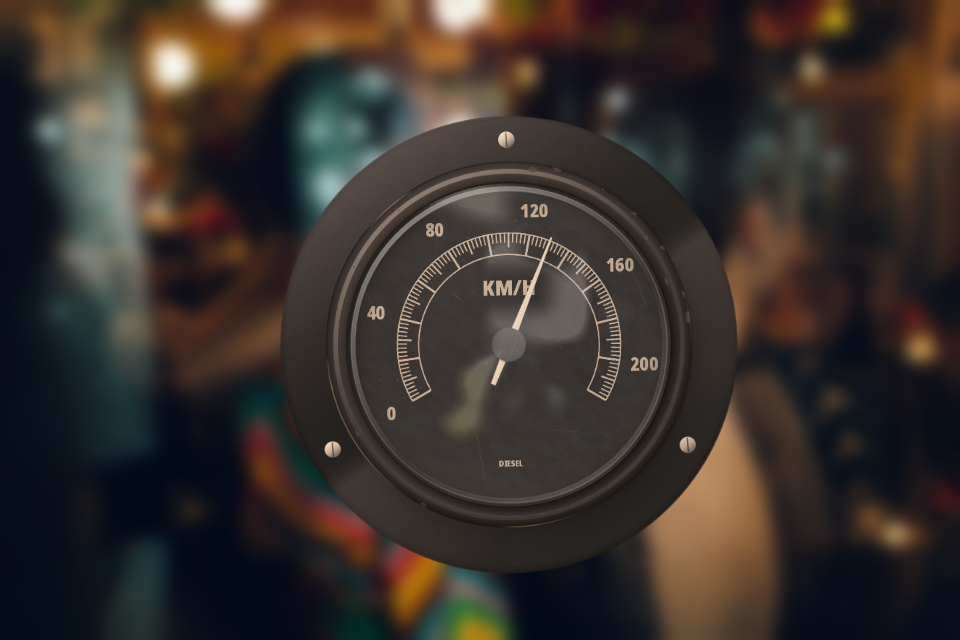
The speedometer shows 130; km/h
